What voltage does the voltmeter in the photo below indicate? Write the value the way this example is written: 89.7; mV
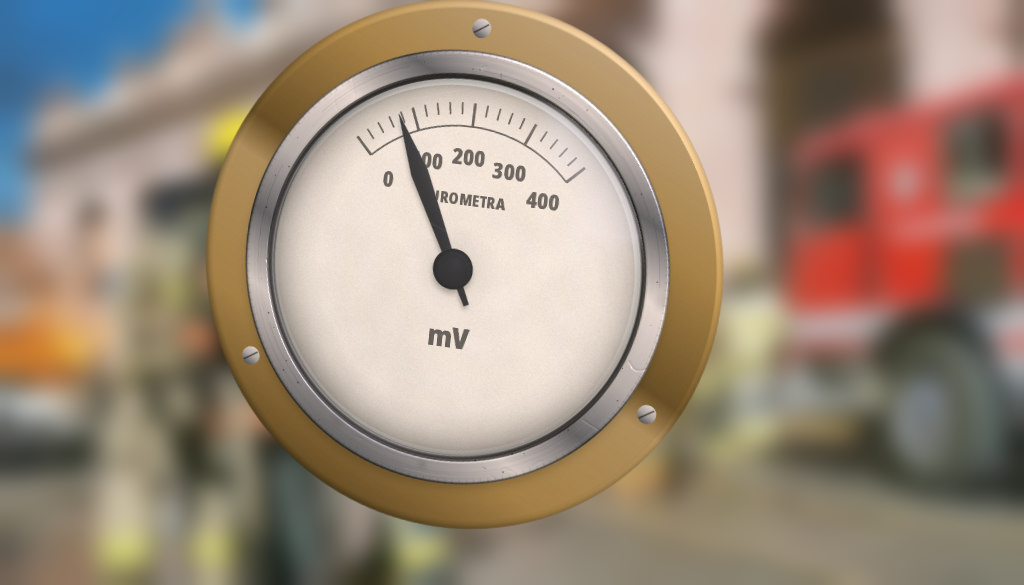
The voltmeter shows 80; mV
